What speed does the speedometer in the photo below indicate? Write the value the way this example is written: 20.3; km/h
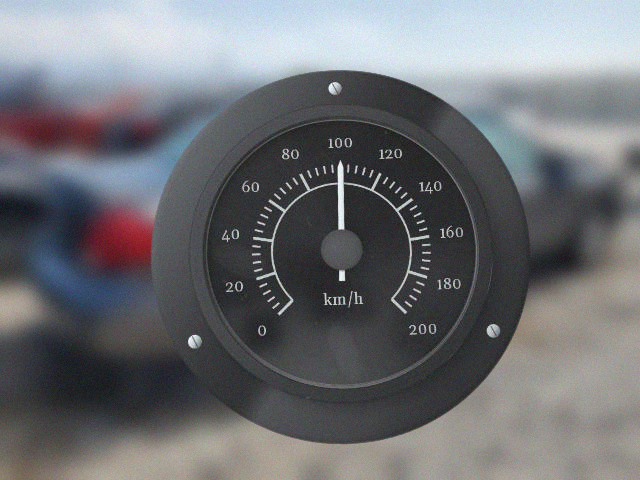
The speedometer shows 100; km/h
